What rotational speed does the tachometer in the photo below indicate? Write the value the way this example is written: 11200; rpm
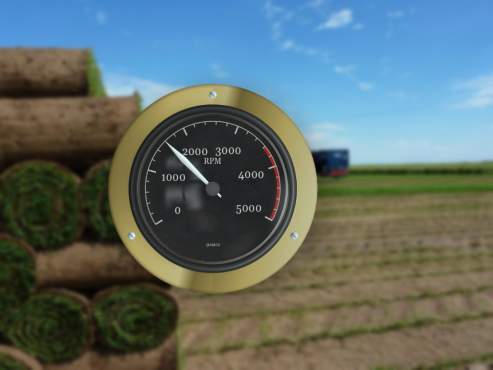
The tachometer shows 1600; rpm
